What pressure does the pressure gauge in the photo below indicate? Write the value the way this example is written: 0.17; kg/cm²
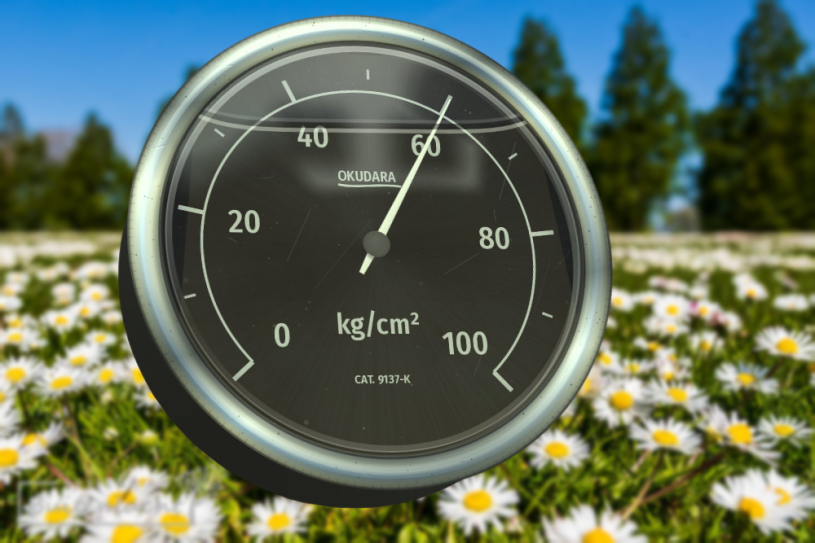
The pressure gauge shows 60; kg/cm²
